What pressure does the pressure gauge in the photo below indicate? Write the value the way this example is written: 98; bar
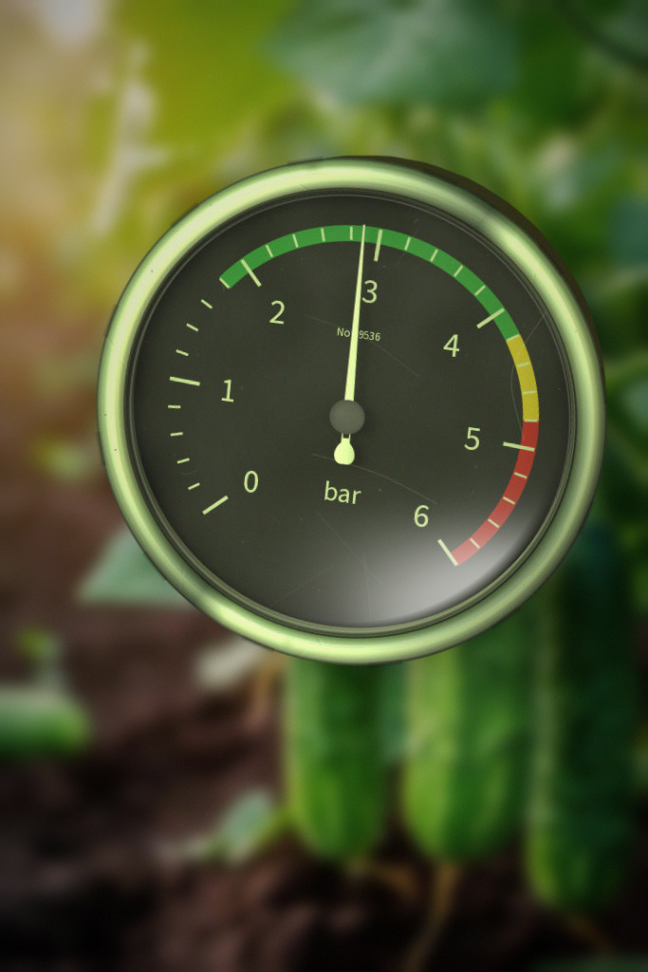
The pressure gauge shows 2.9; bar
